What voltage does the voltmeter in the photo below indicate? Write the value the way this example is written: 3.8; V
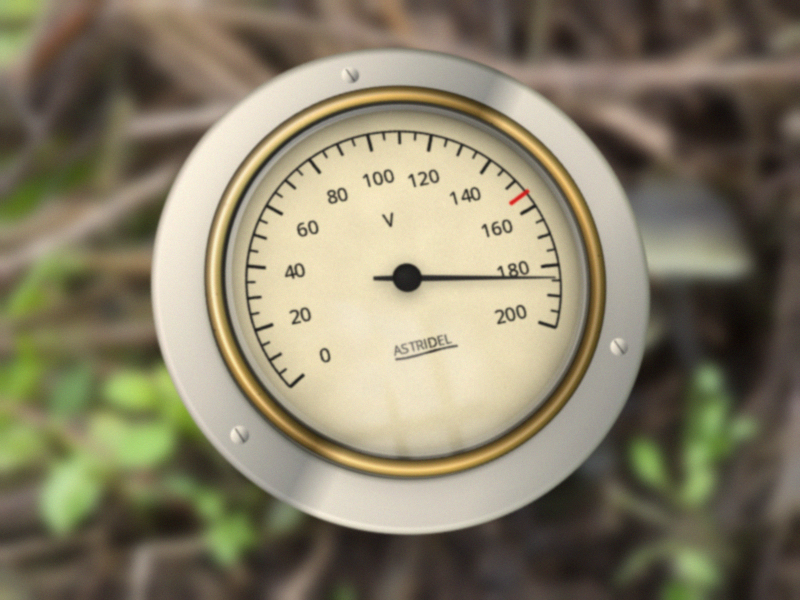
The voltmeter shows 185; V
